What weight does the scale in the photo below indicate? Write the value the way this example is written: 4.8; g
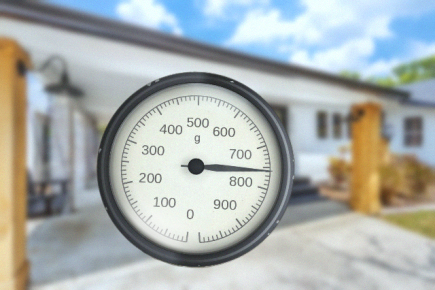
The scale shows 760; g
